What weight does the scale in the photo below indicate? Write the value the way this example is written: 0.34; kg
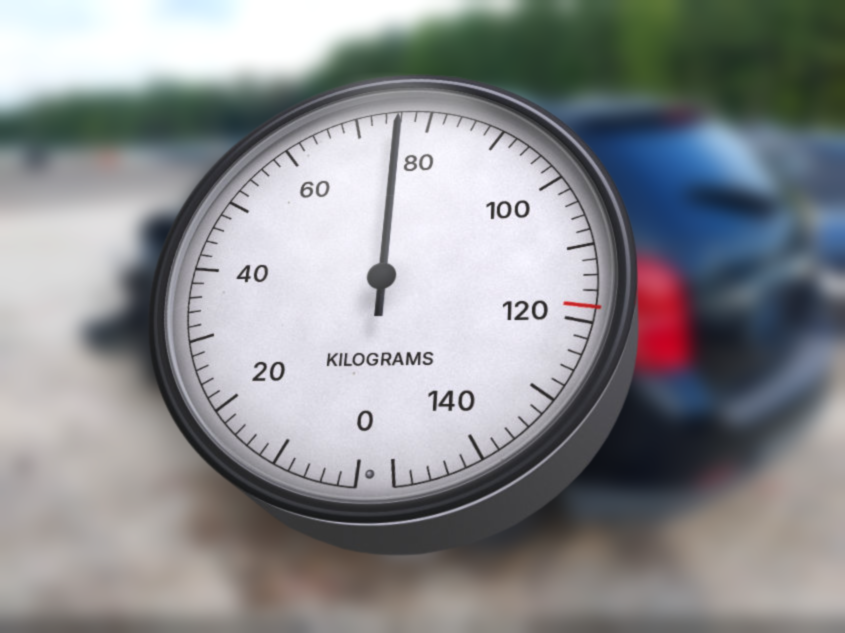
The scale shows 76; kg
